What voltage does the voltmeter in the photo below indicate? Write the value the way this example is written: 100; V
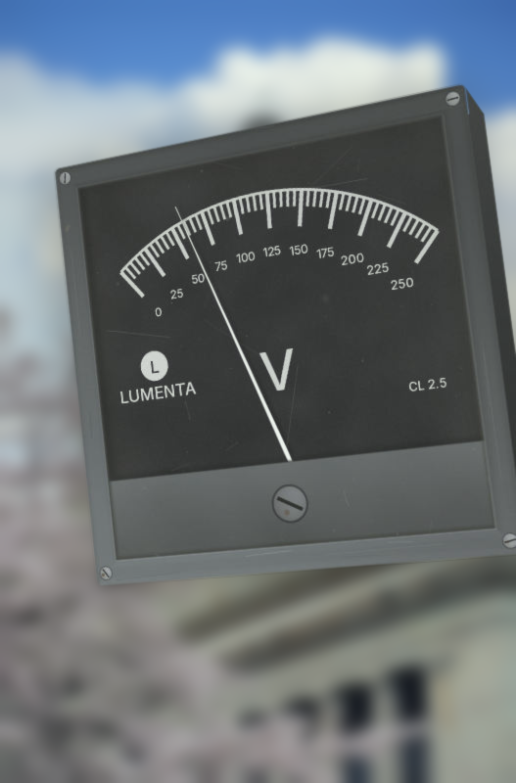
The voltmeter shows 60; V
